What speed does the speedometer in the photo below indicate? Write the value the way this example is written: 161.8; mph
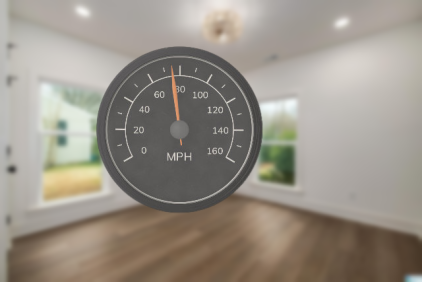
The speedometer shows 75; mph
